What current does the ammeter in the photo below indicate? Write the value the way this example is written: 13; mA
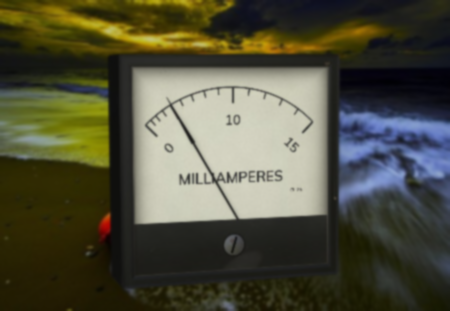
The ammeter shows 5; mA
